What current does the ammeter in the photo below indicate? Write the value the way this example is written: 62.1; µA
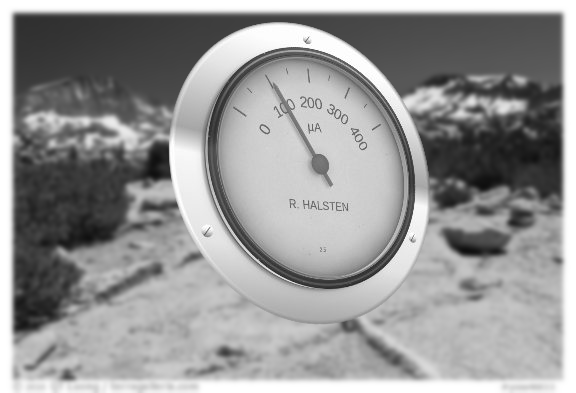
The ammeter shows 100; µA
